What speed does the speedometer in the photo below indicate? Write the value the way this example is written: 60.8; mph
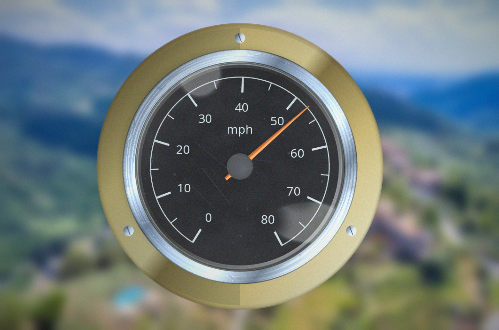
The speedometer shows 52.5; mph
